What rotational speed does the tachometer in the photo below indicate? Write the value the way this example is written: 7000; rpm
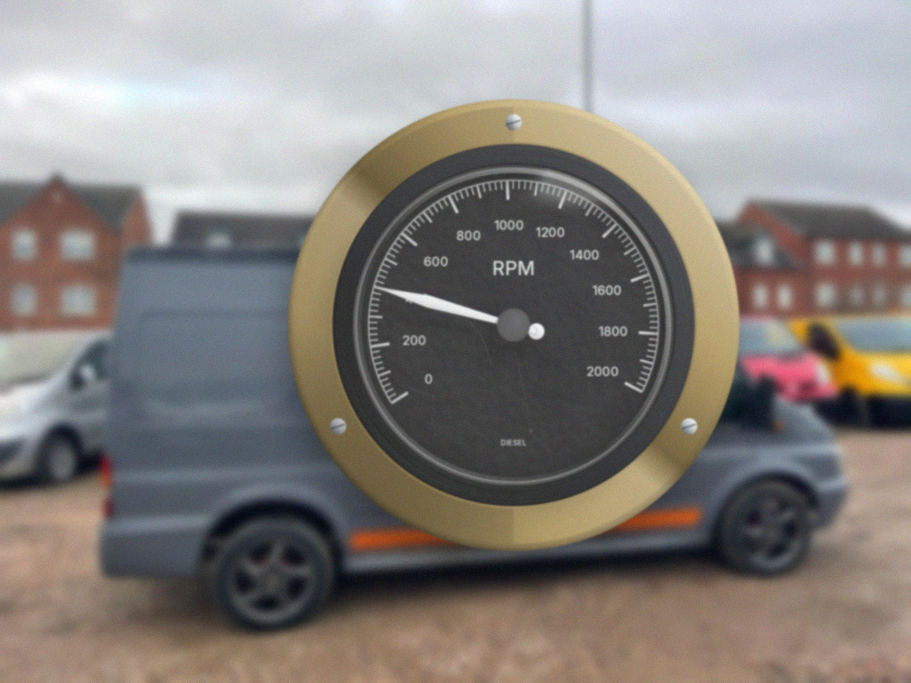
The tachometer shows 400; rpm
